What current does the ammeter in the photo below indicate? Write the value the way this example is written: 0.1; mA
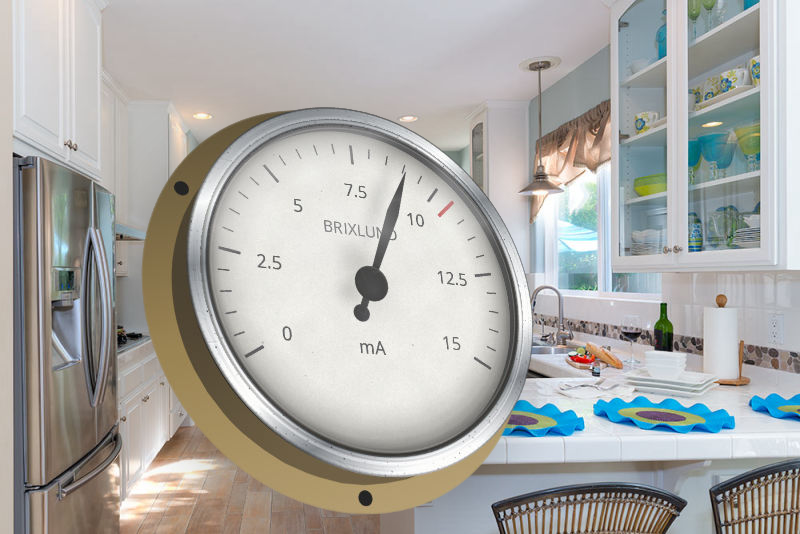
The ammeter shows 9; mA
